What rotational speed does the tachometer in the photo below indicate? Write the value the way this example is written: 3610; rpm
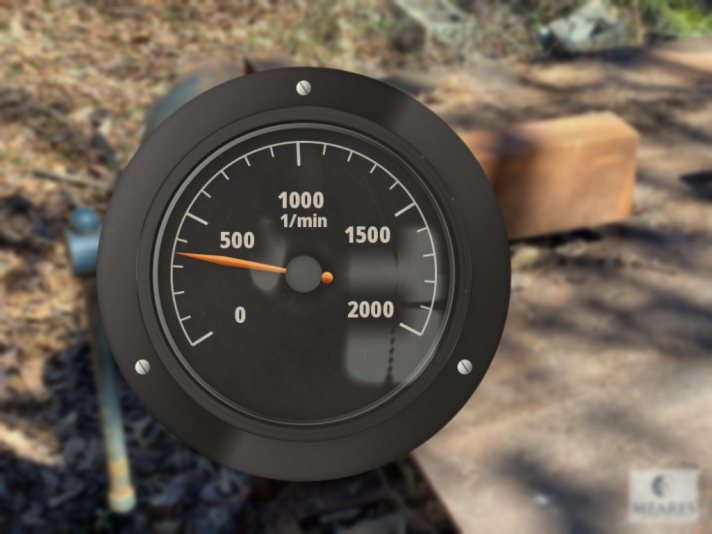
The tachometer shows 350; rpm
